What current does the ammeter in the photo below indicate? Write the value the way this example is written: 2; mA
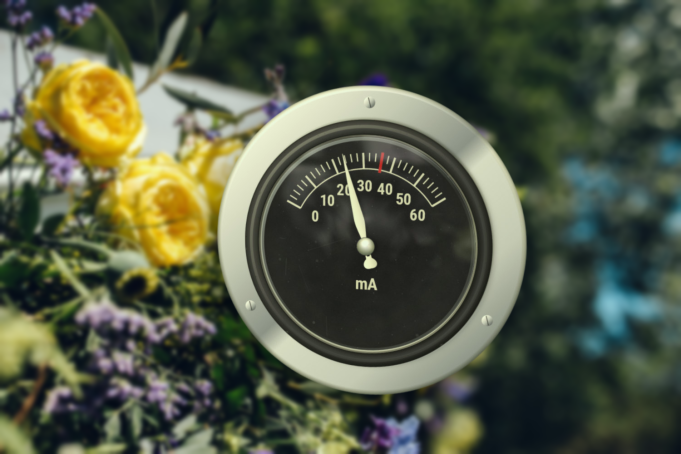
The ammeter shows 24; mA
